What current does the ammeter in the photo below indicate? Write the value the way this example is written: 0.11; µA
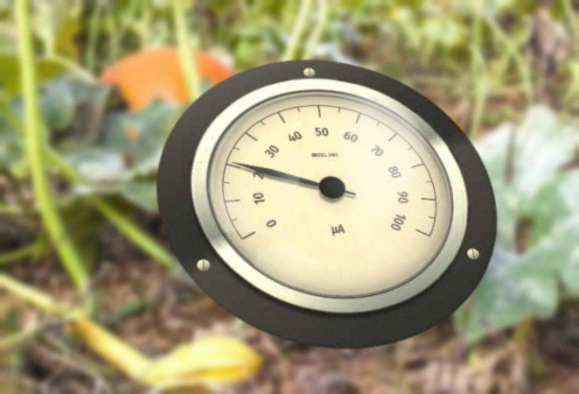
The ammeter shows 20; µA
